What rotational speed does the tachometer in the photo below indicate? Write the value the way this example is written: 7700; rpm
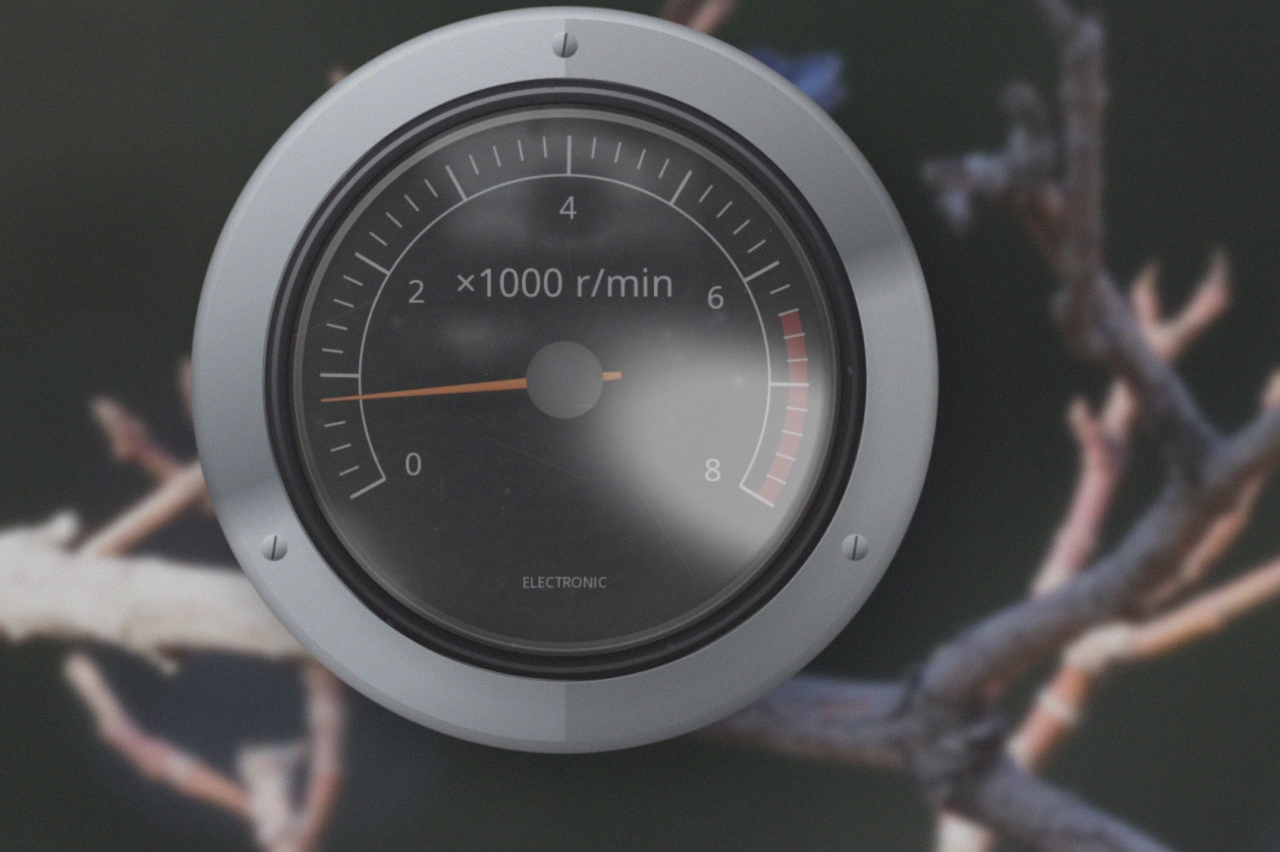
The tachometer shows 800; rpm
